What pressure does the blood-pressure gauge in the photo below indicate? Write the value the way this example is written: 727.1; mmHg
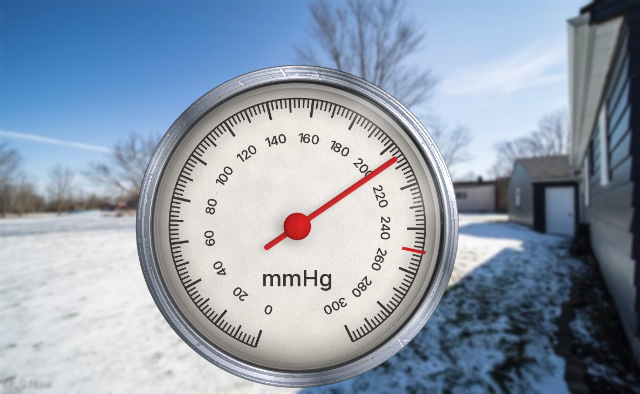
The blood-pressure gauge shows 206; mmHg
